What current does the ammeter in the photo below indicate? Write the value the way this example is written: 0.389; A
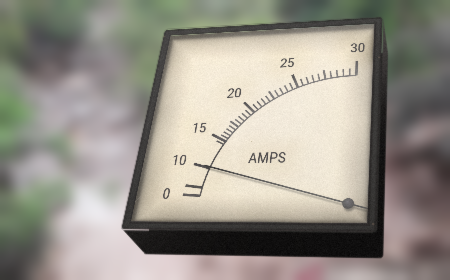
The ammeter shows 10; A
